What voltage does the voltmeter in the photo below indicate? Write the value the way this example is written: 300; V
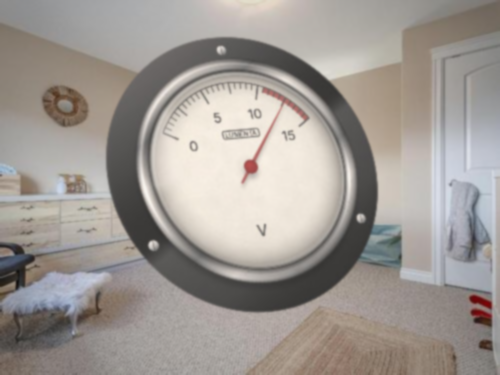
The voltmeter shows 12.5; V
